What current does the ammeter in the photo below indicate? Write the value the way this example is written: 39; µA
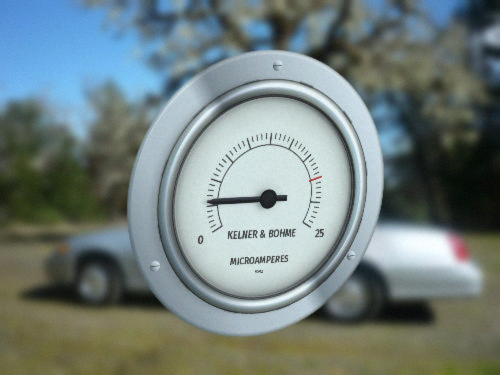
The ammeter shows 3; µA
